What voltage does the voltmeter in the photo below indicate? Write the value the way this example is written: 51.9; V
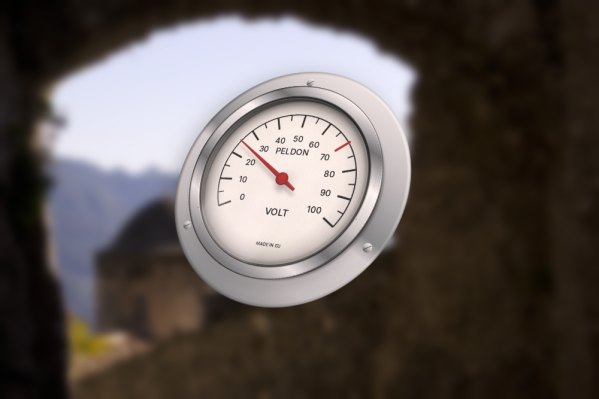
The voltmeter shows 25; V
